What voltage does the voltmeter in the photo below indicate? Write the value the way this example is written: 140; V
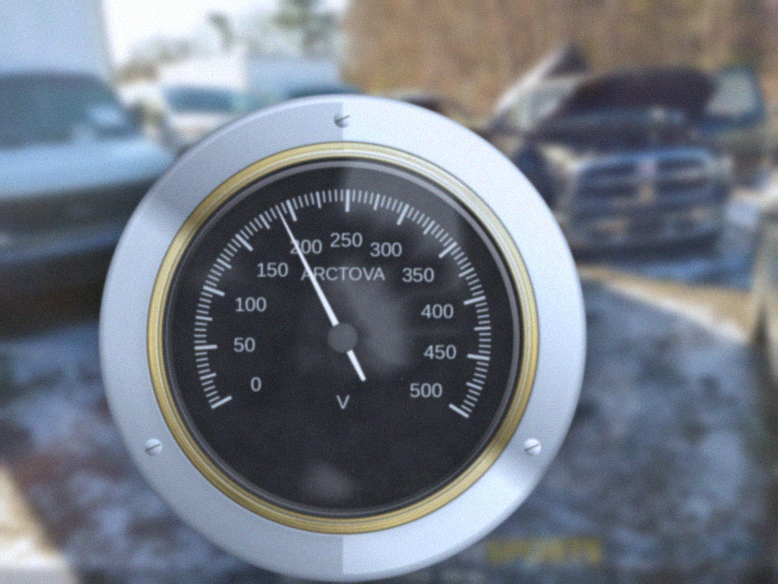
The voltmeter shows 190; V
